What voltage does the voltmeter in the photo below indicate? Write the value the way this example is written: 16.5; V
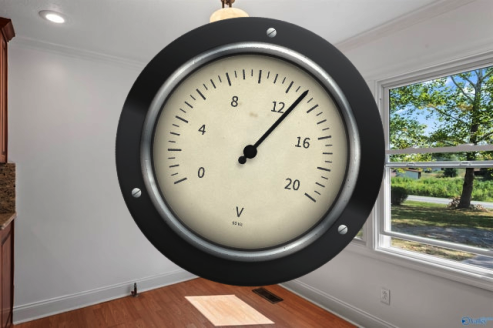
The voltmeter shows 13; V
